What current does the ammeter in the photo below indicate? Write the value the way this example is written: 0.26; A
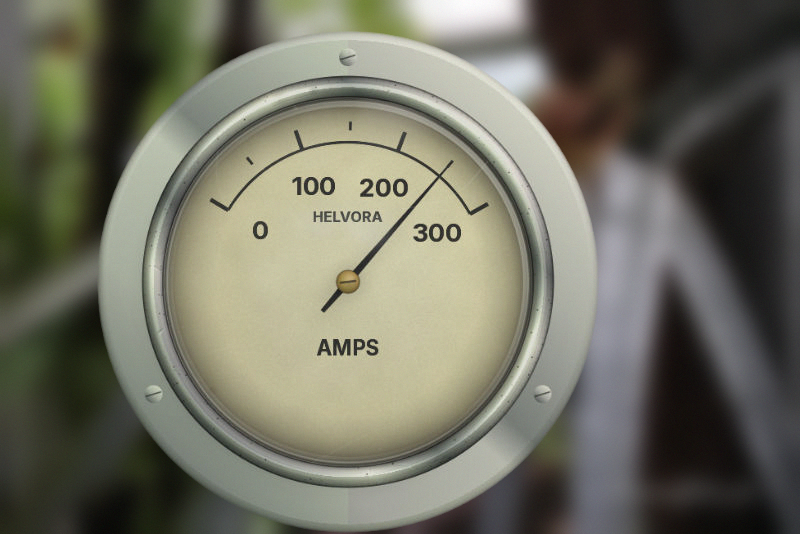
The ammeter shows 250; A
